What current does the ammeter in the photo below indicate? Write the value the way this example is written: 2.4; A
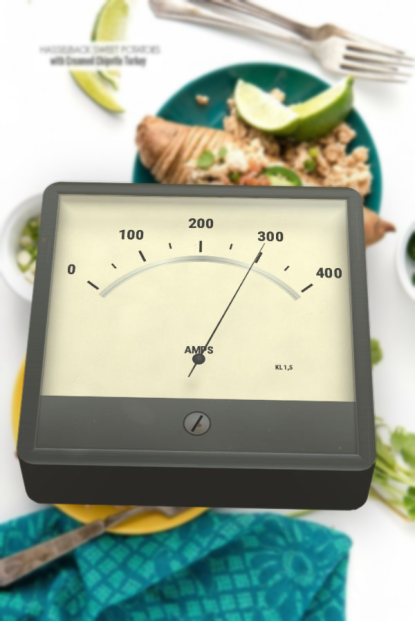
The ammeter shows 300; A
